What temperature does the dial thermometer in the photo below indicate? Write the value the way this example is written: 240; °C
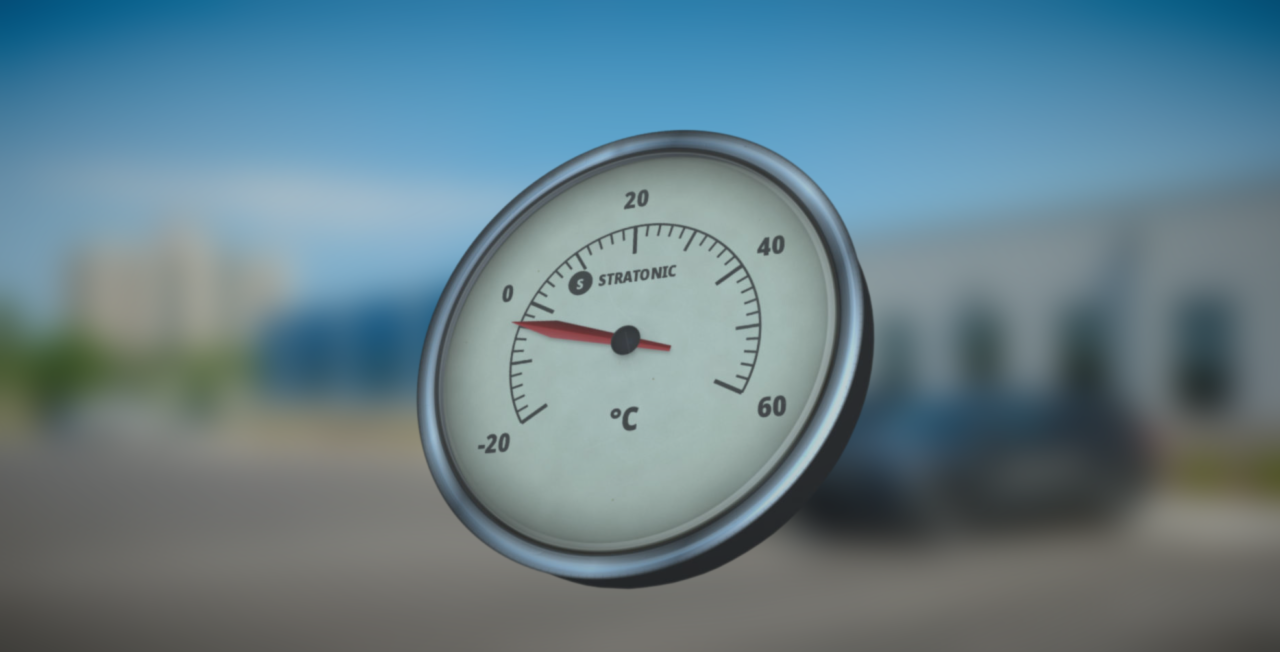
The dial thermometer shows -4; °C
